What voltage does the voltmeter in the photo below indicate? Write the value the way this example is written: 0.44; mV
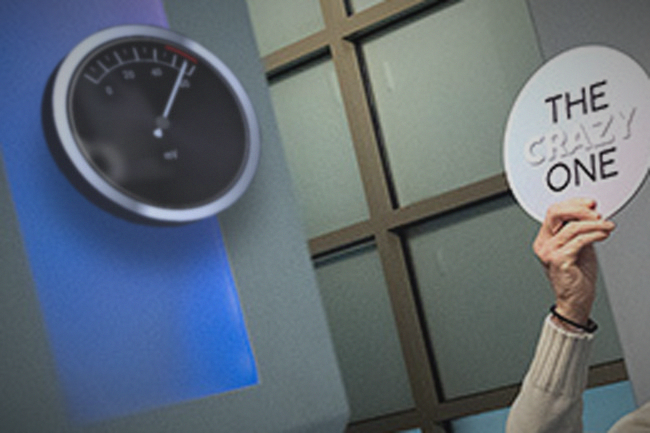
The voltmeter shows 55; mV
